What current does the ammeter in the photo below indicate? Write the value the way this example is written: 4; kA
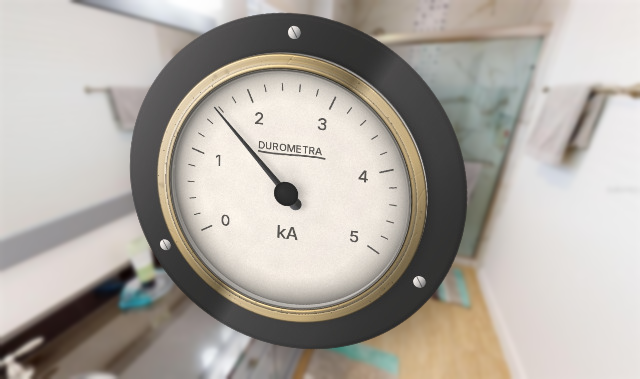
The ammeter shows 1.6; kA
